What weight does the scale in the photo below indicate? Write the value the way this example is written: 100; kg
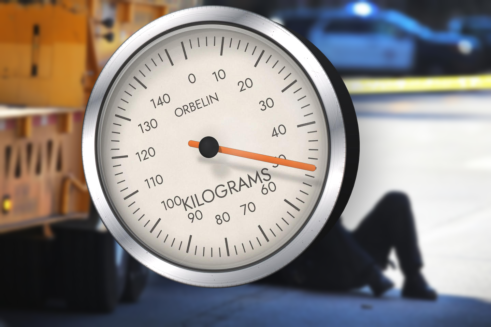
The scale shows 50; kg
